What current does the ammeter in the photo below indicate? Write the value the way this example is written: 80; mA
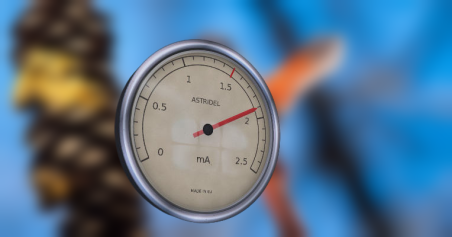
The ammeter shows 1.9; mA
